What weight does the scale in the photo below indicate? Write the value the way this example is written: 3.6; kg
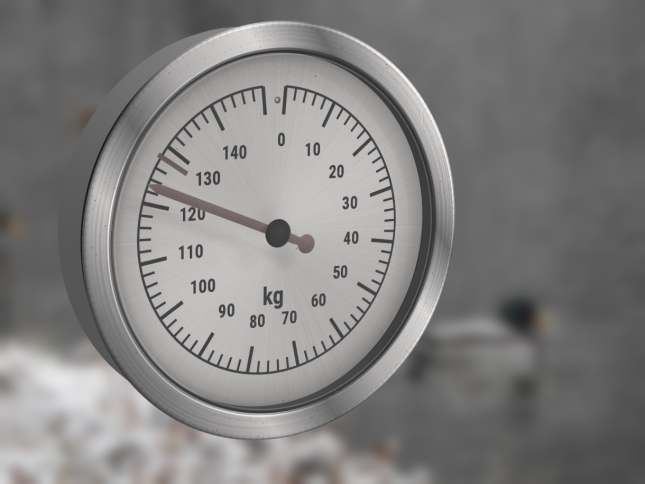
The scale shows 123; kg
